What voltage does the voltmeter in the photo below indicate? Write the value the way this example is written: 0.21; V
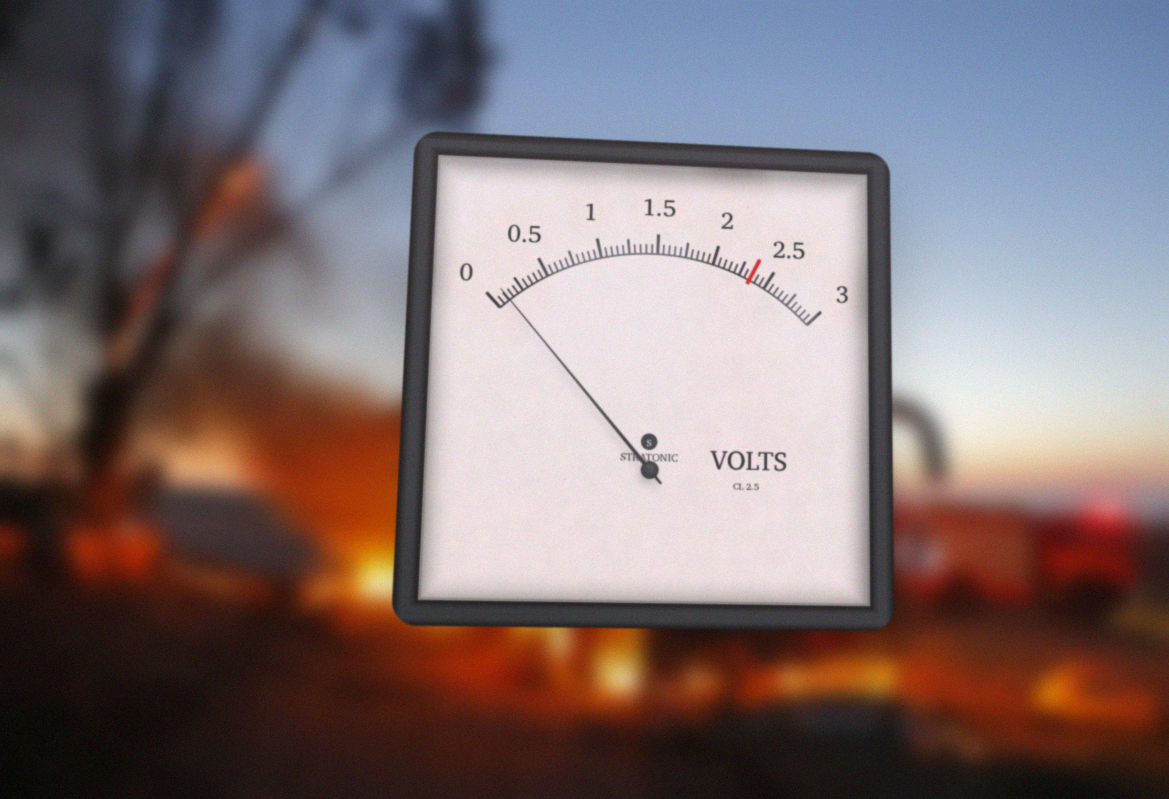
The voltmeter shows 0.1; V
